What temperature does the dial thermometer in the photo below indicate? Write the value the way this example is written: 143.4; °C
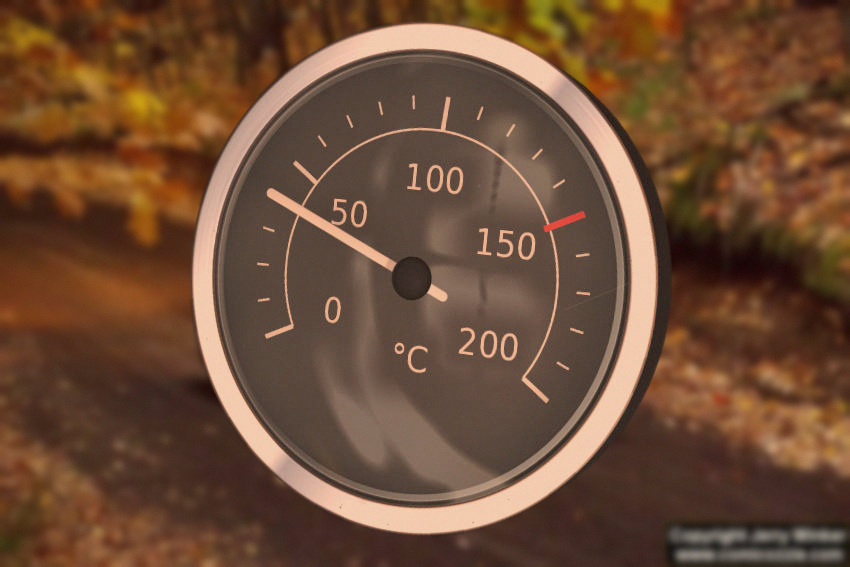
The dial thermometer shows 40; °C
